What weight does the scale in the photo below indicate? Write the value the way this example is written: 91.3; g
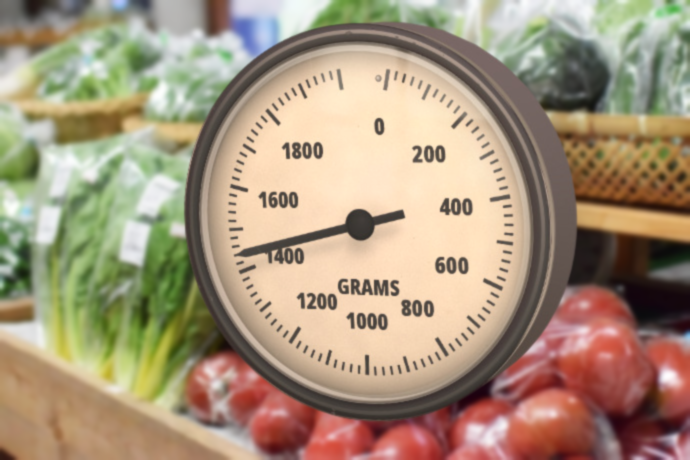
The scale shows 1440; g
